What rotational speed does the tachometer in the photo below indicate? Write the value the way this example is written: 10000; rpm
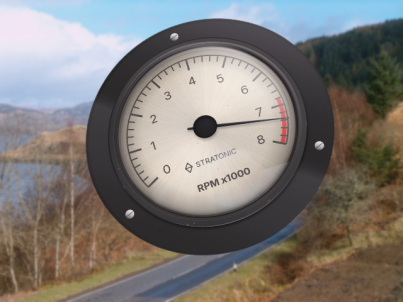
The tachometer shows 7400; rpm
